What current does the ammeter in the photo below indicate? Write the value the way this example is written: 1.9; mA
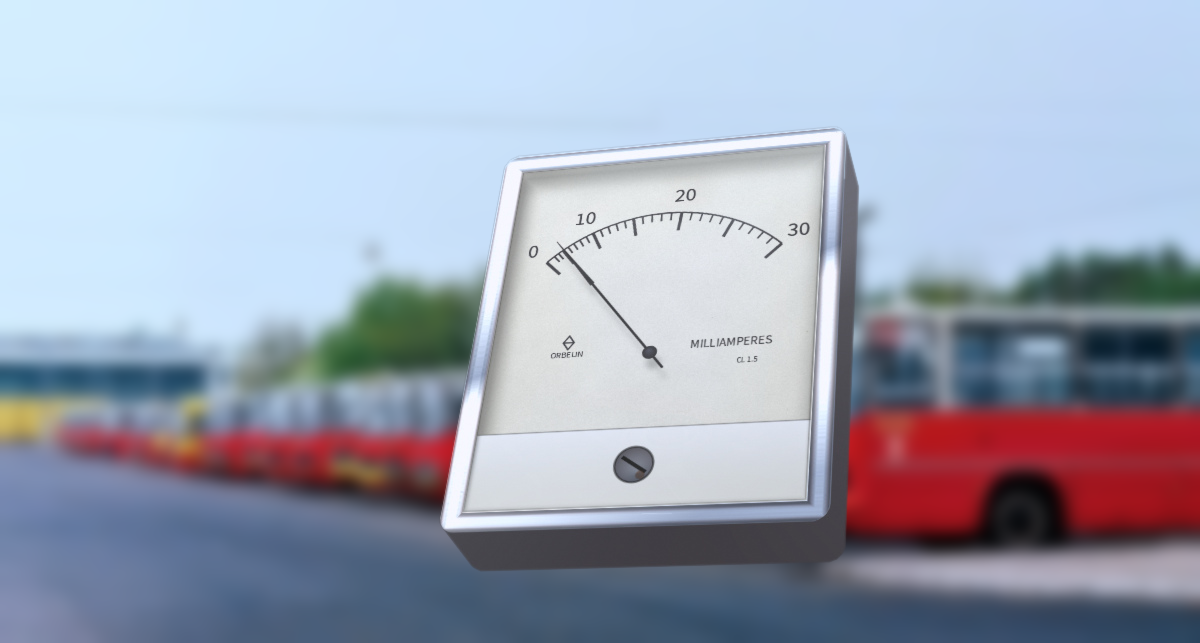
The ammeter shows 5; mA
